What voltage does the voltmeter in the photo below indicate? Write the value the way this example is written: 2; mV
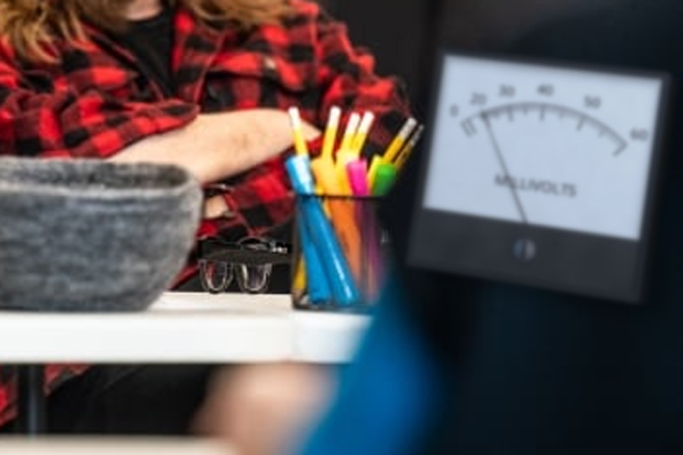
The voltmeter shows 20; mV
